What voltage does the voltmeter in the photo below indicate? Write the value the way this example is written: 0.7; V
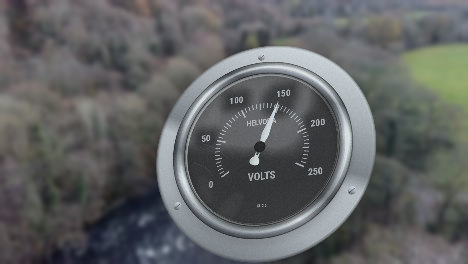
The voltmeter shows 150; V
